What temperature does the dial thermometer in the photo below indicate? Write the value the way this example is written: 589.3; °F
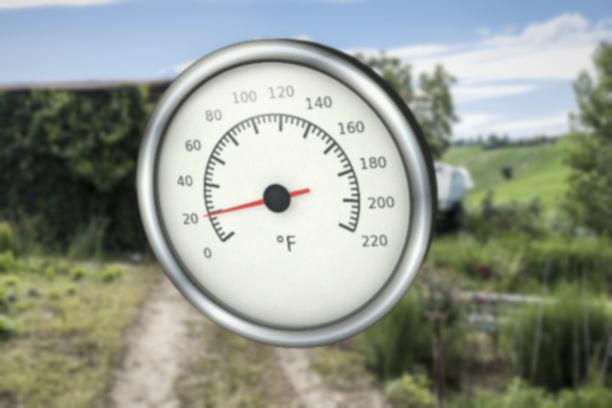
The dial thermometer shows 20; °F
